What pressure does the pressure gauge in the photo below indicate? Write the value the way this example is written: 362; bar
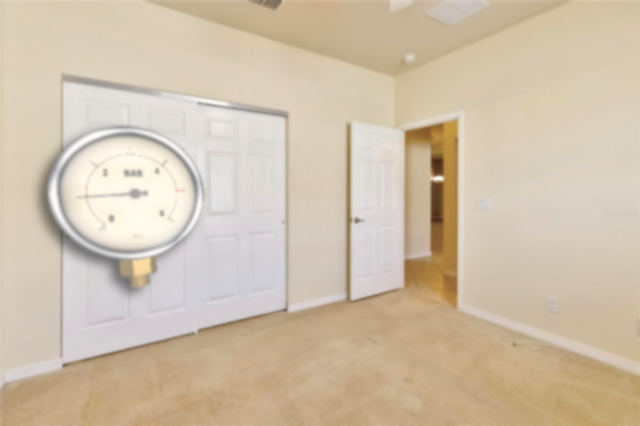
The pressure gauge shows 1; bar
